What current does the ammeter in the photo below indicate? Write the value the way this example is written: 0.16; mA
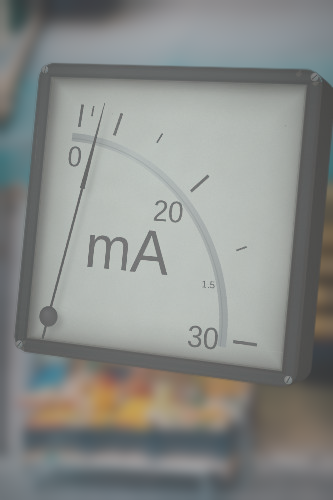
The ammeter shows 7.5; mA
